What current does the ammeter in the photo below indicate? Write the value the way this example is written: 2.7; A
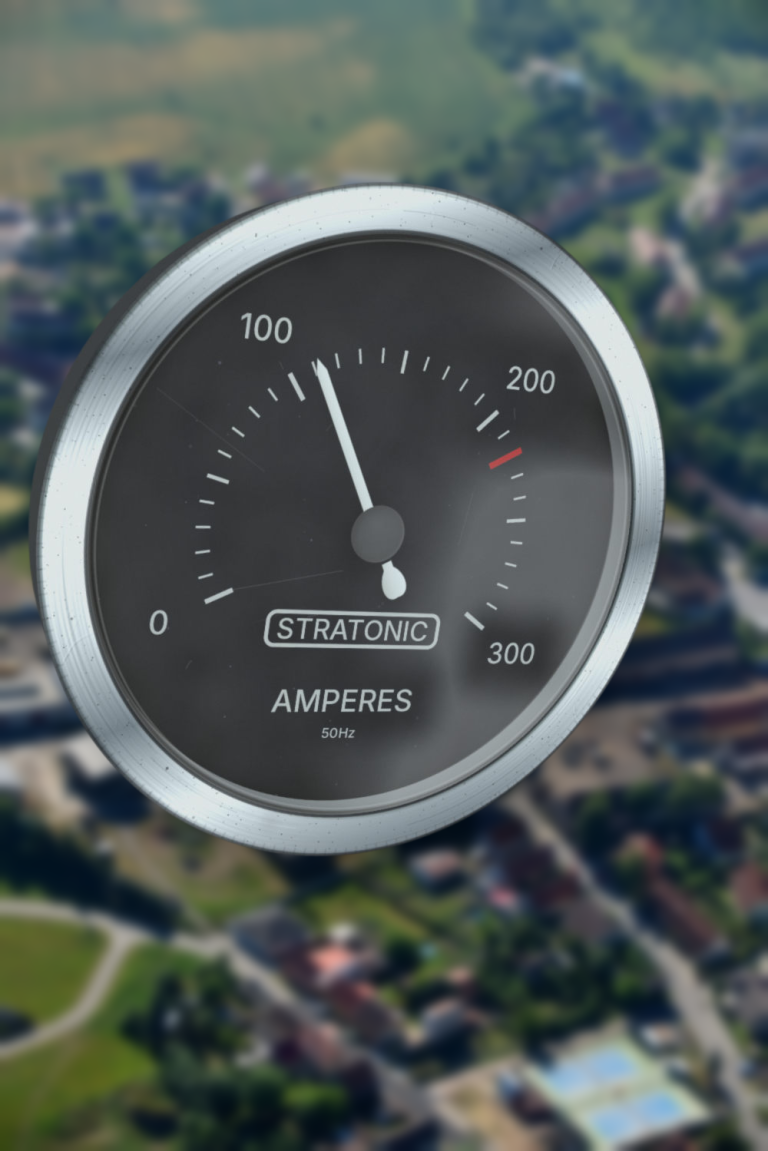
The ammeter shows 110; A
